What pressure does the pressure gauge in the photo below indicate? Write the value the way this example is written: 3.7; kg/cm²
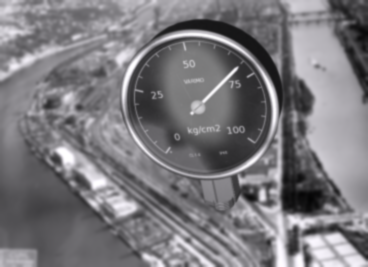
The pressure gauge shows 70; kg/cm²
